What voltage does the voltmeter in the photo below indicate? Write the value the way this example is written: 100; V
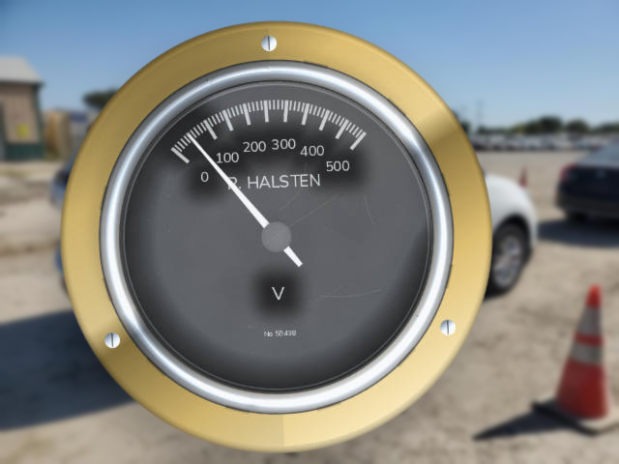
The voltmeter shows 50; V
